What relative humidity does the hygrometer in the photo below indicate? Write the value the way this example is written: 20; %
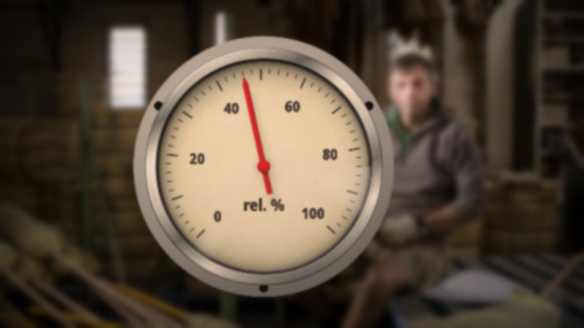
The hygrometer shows 46; %
